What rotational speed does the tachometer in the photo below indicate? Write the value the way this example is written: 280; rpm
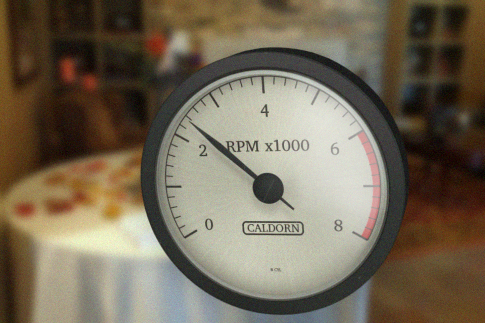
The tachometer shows 2400; rpm
